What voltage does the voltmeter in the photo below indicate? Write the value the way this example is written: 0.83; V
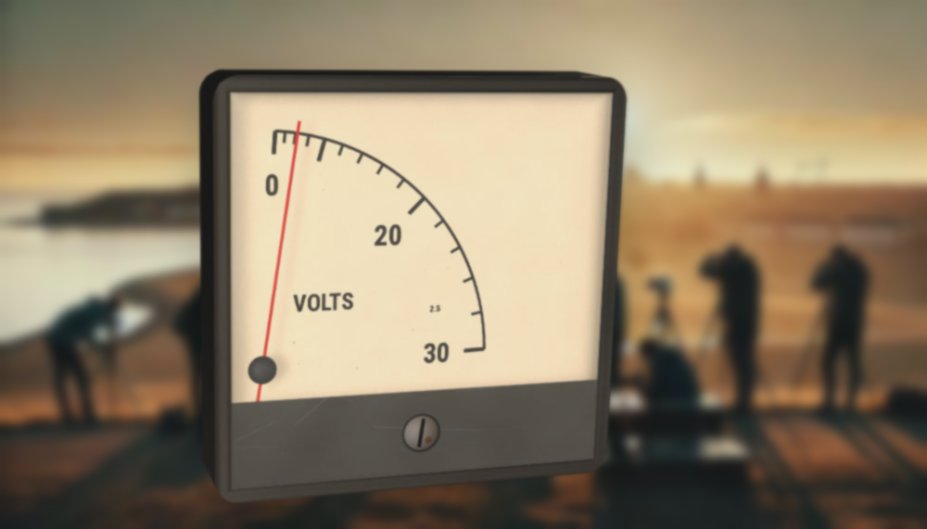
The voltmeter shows 6; V
